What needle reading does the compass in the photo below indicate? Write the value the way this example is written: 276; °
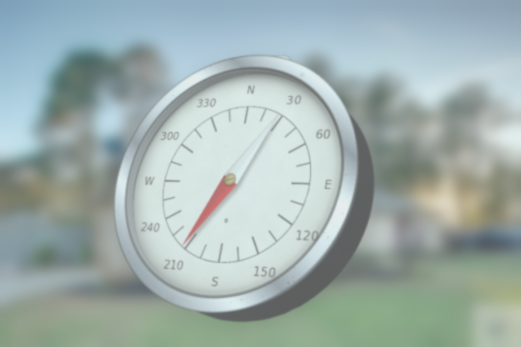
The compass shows 210; °
